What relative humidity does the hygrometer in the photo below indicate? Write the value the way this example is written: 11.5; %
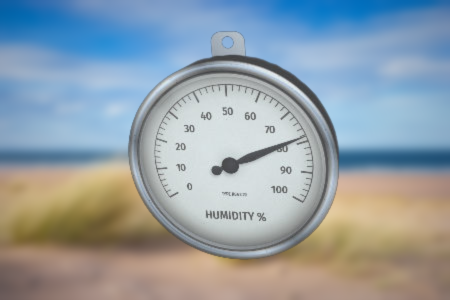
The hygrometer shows 78; %
